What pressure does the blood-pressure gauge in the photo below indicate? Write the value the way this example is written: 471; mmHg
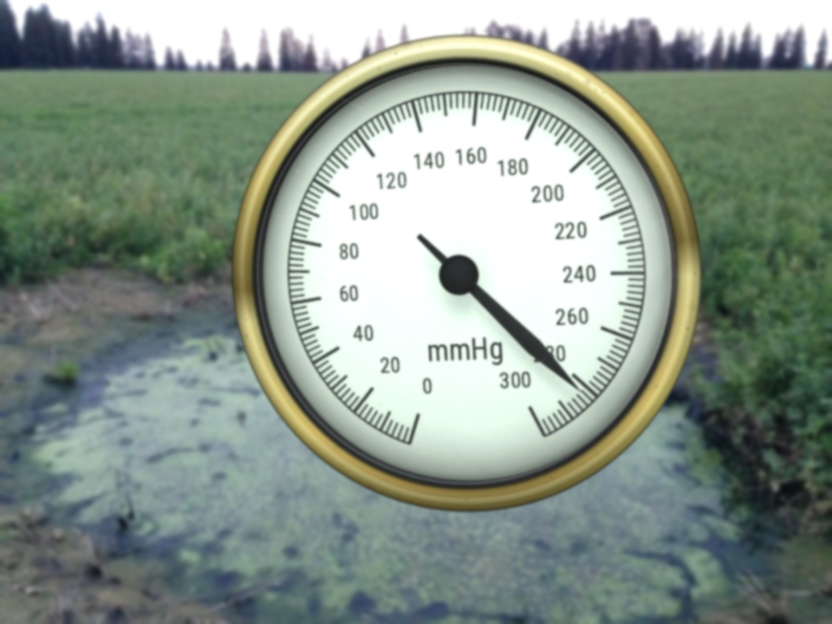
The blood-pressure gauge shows 282; mmHg
